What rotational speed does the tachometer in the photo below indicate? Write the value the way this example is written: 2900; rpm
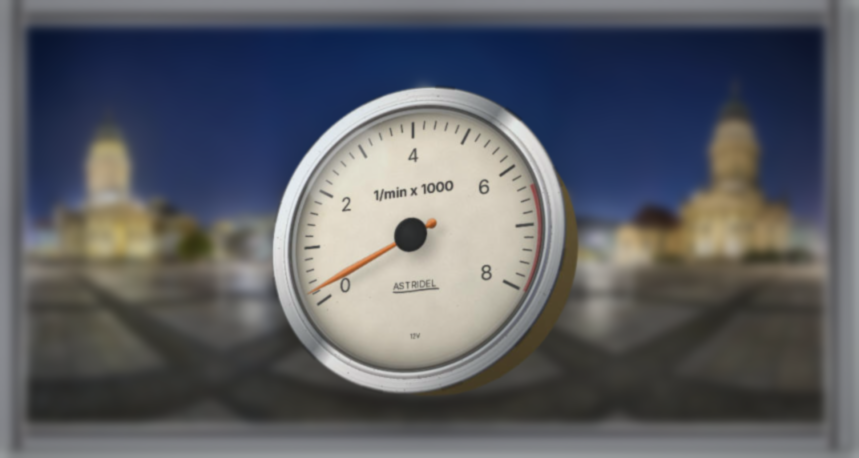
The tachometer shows 200; rpm
